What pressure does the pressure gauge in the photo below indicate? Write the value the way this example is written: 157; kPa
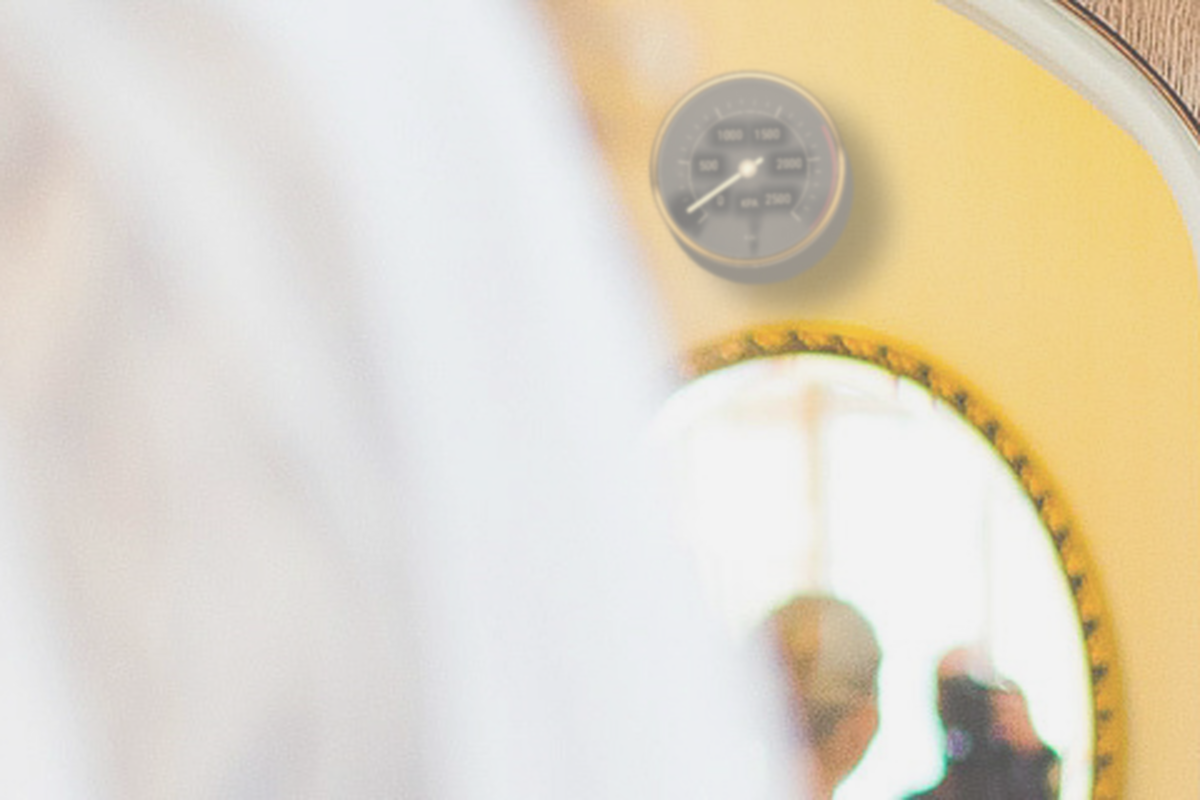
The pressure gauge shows 100; kPa
